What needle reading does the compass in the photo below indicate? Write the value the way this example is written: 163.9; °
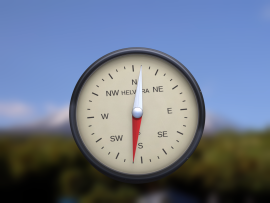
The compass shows 190; °
